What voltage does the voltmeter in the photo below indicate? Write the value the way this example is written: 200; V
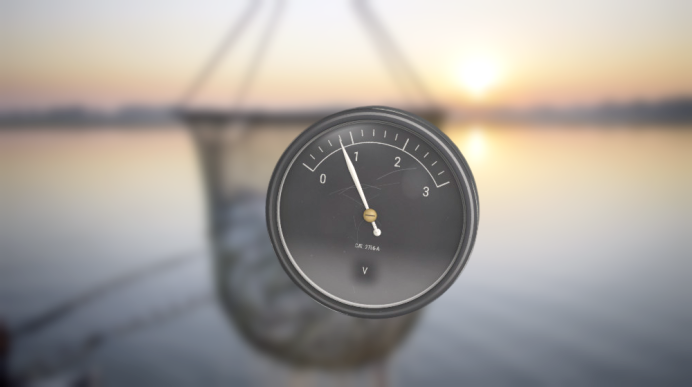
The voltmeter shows 0.8; V
